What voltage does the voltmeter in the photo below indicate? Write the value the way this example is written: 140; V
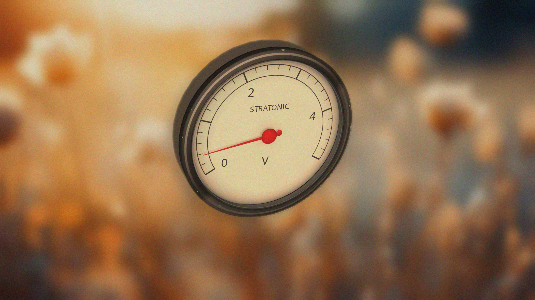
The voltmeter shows 0.4; V
